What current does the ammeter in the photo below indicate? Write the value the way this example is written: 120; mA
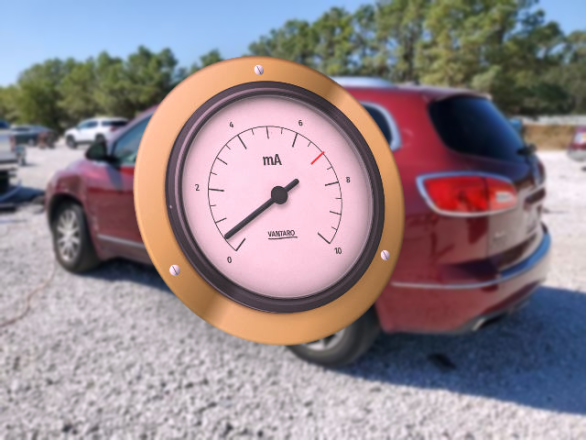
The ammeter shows 0.5; mA
